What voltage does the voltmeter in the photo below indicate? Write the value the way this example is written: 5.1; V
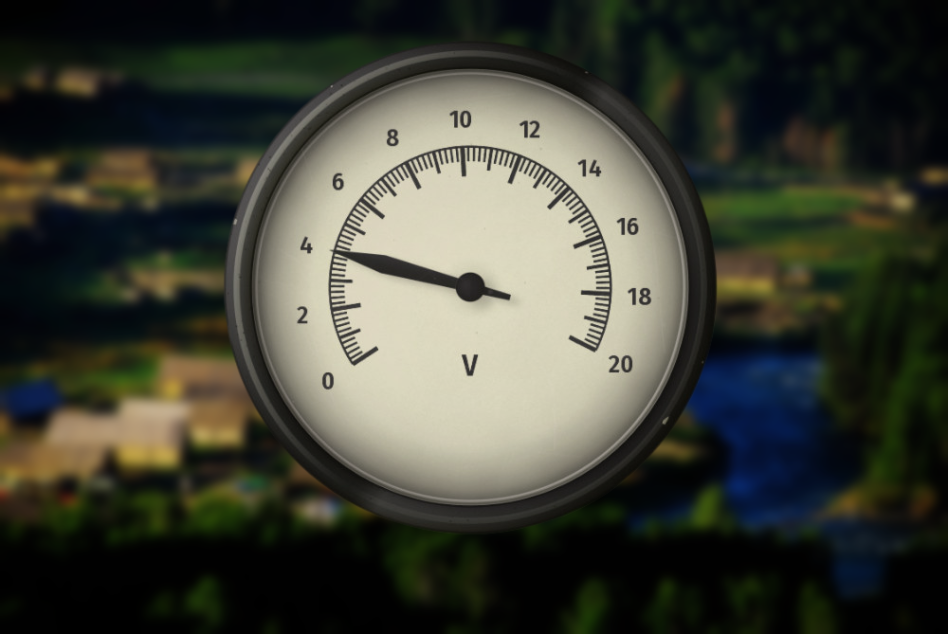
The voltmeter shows 4; V
